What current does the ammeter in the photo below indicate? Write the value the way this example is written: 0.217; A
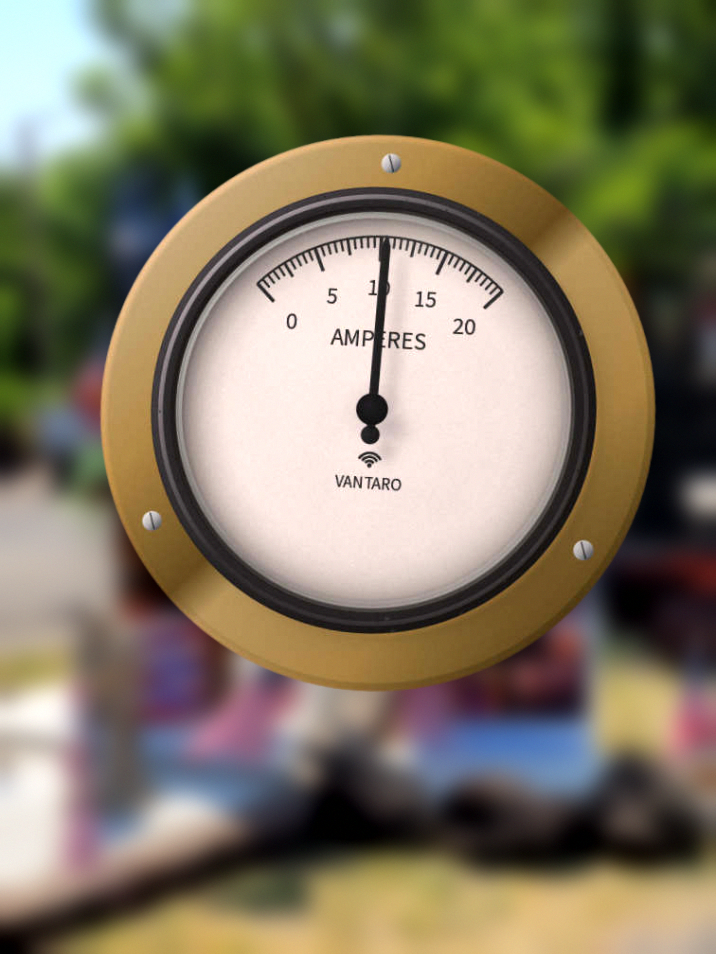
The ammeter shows 10.5; A
